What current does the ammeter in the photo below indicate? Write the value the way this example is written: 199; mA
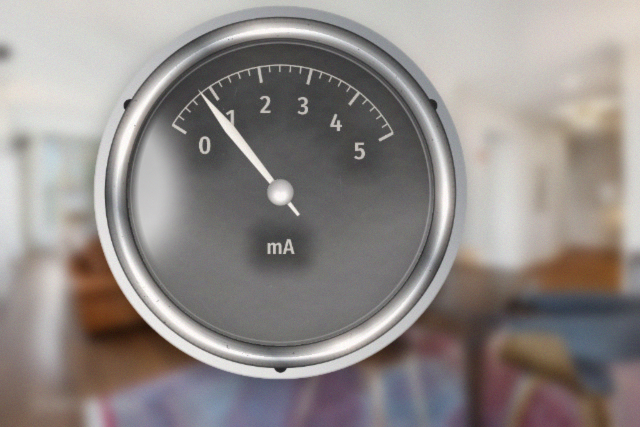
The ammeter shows 0.8; mA
